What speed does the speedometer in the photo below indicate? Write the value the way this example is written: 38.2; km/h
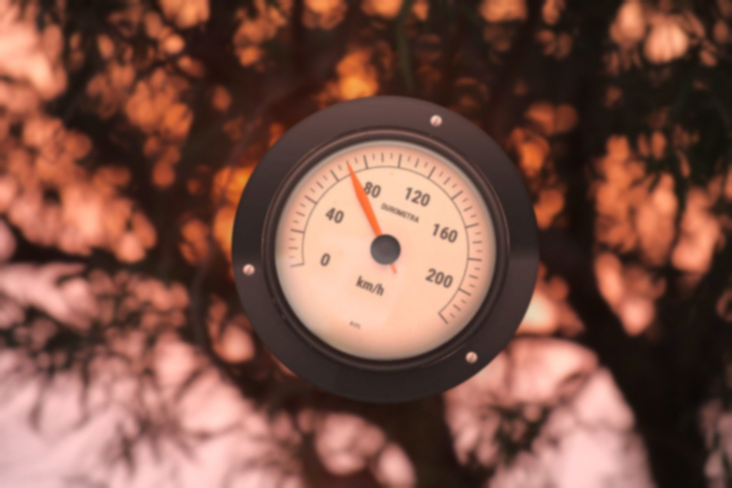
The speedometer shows 70; km/h
